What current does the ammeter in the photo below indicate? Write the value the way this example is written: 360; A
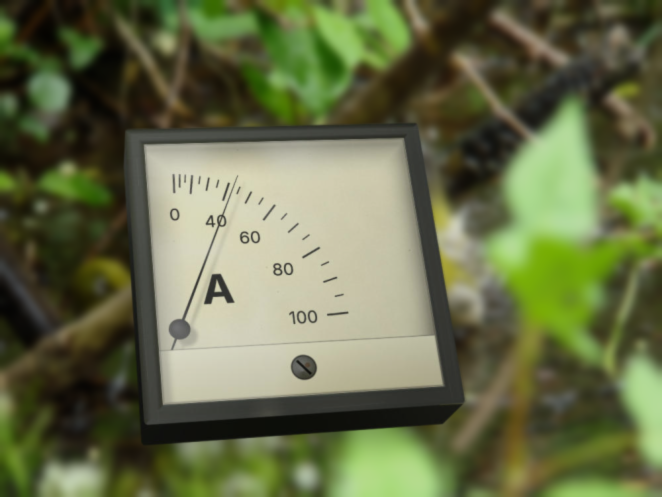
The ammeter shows 42.5; A
